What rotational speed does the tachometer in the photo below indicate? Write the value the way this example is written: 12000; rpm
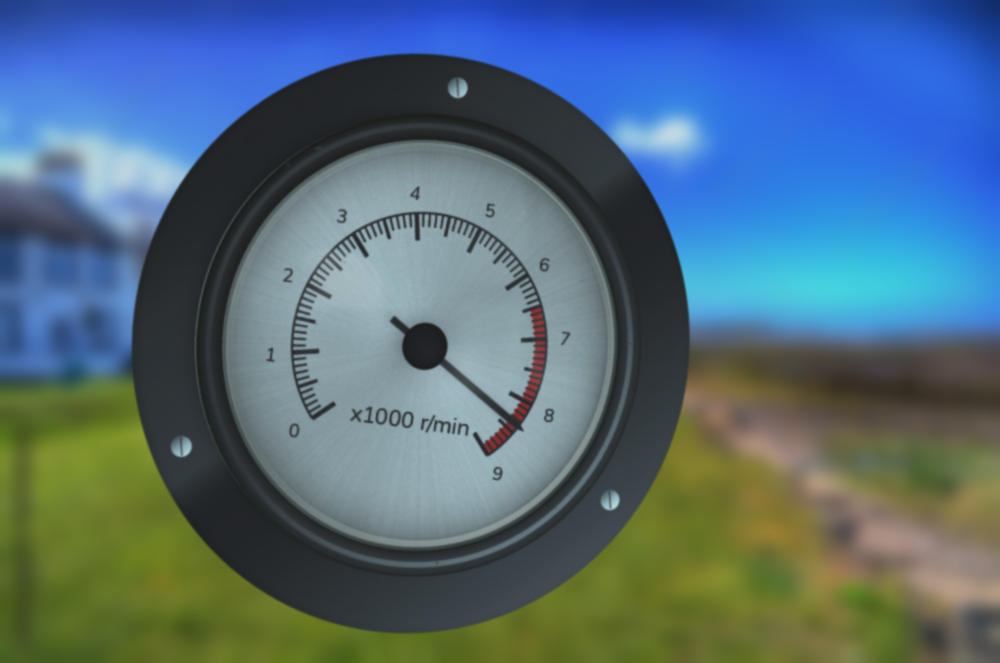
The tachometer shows 8400; rpm
